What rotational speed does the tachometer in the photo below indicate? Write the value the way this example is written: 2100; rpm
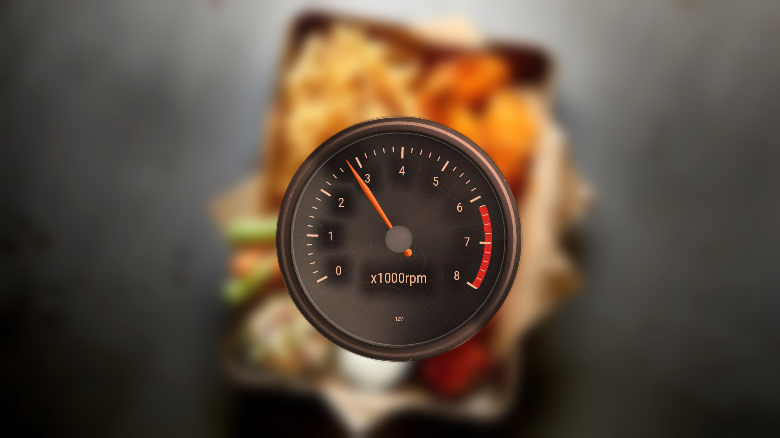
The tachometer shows 2800; rpm
